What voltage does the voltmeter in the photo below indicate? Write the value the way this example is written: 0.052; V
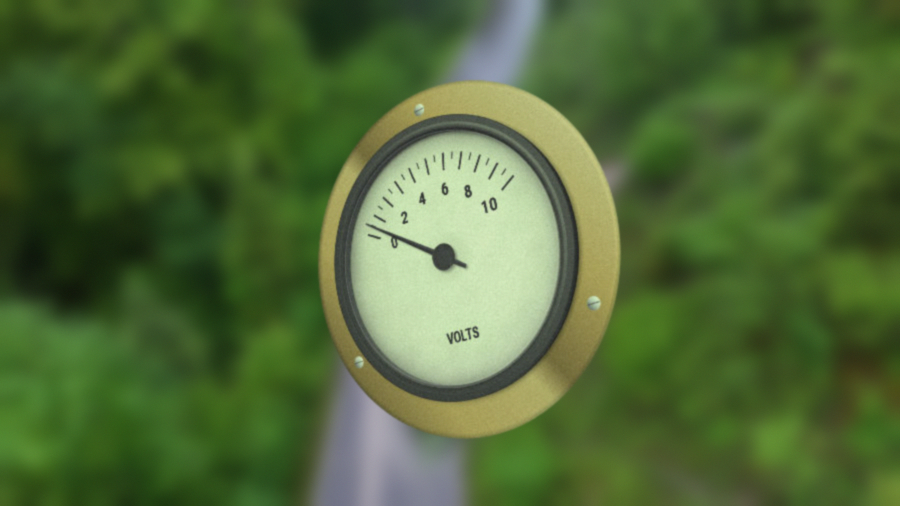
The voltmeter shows 0.5; V
